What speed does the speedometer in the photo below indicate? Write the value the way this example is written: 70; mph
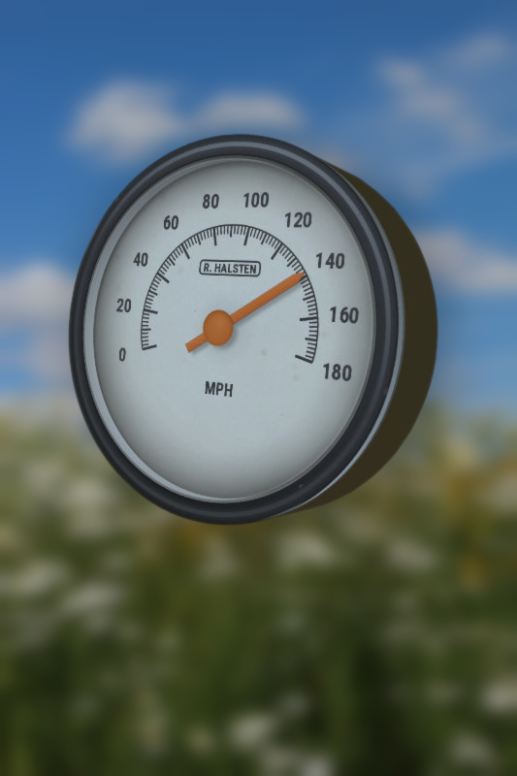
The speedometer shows 140; mph
